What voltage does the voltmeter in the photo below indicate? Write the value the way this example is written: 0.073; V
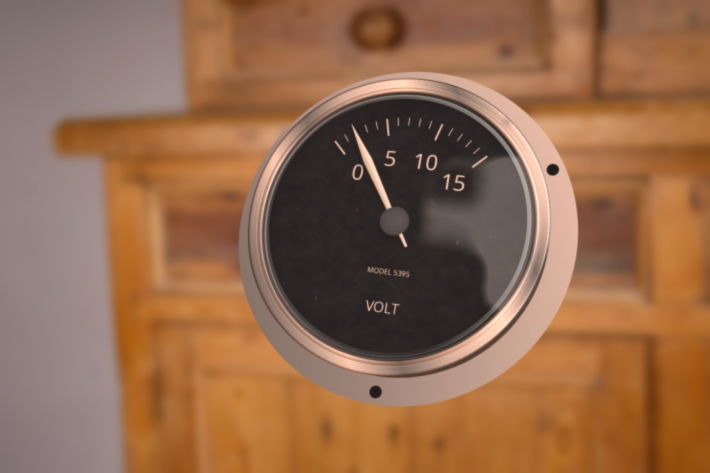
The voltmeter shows 2; V
